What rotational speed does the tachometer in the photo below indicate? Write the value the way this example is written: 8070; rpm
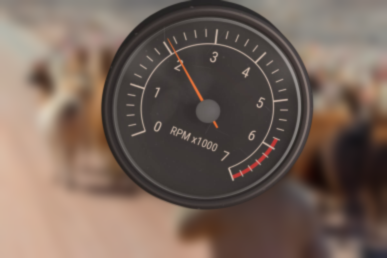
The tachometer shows 2100; rpm
